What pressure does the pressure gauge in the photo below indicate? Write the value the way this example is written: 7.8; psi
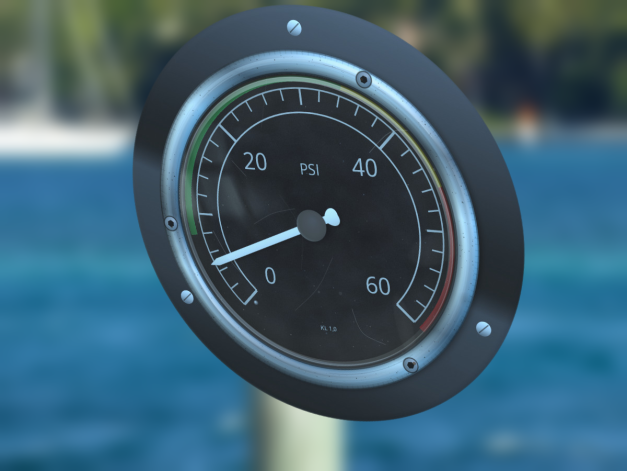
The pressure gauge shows 5; psi
